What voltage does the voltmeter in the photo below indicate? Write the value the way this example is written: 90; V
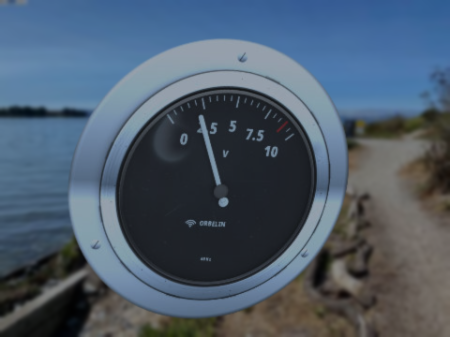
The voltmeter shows 2; V
